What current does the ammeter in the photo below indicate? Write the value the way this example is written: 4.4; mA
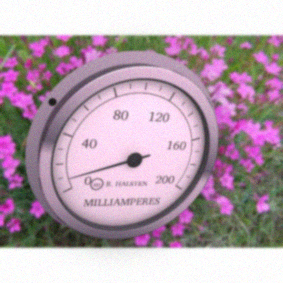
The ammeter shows 10; mA
